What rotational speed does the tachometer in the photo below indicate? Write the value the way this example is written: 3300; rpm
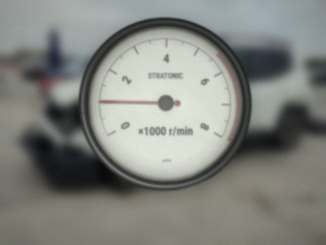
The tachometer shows 1000; rpm
